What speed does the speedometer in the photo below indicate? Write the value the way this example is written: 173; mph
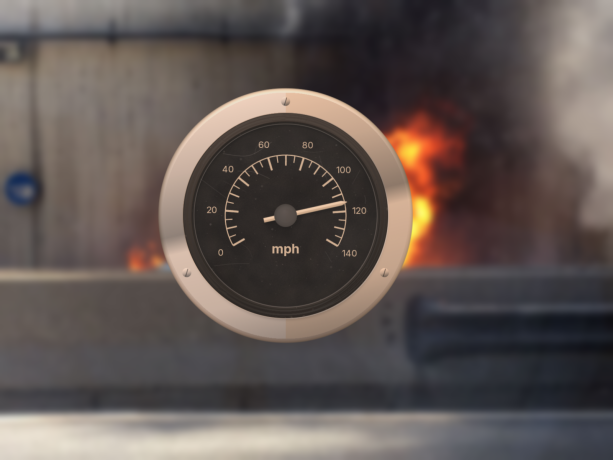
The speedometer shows 115; mph
